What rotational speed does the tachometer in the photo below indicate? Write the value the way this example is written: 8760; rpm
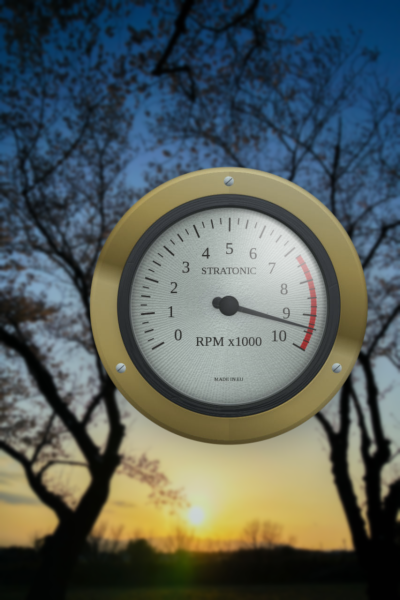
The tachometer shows 9375; rpm
